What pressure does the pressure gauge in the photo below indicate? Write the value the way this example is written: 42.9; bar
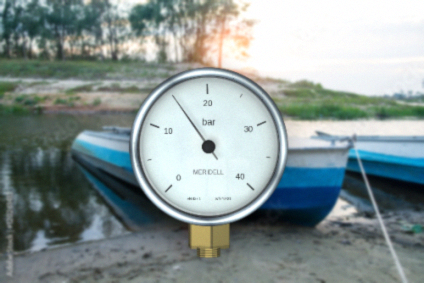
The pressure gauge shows 15; bar
